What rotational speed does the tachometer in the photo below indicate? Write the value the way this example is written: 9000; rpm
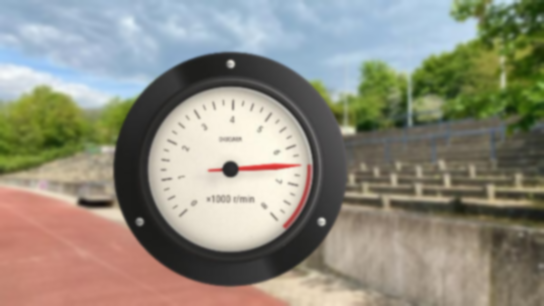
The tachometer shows 6500; rpm
